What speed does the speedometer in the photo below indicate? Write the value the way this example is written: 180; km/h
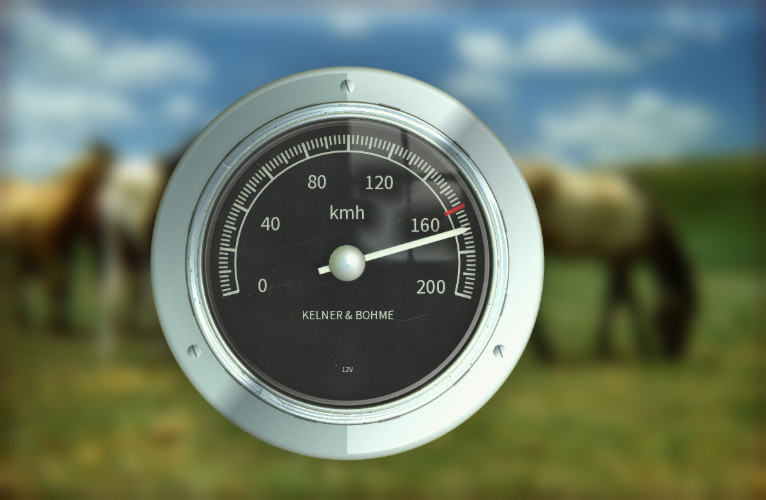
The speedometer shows 170; km/h
